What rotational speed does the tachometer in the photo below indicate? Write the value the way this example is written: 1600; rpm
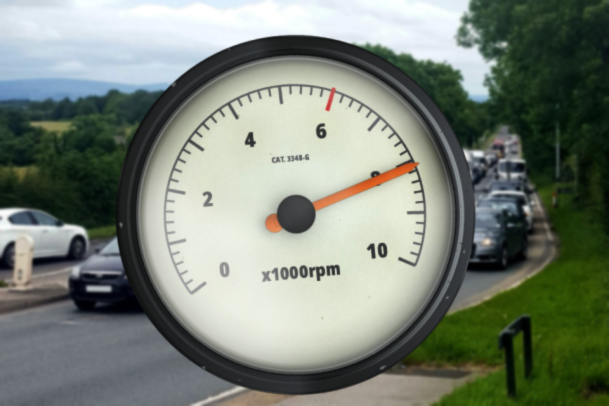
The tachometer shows 8100; rpm
